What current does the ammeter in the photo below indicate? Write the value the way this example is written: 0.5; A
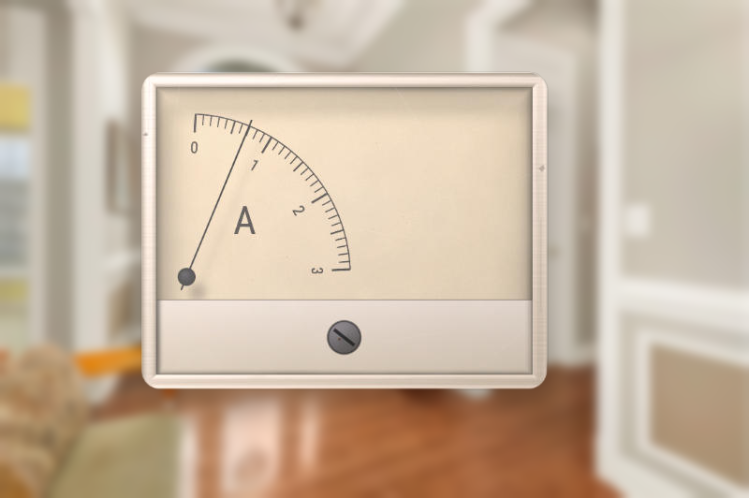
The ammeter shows 0.7; A
